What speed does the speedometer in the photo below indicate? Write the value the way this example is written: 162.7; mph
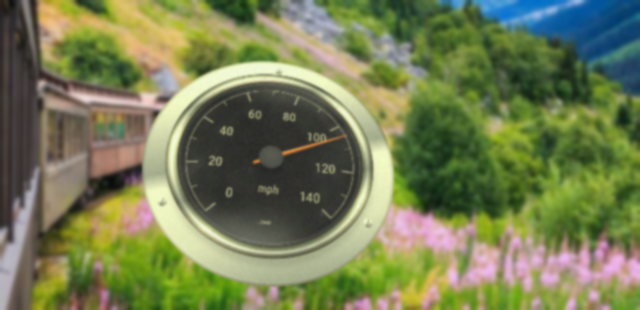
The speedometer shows 105; mph
